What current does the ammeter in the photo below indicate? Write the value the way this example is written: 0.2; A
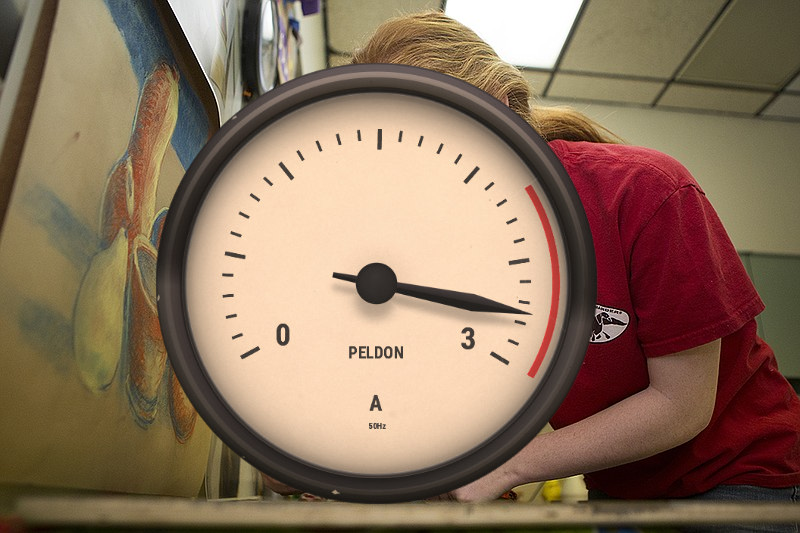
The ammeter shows 2.75; A
